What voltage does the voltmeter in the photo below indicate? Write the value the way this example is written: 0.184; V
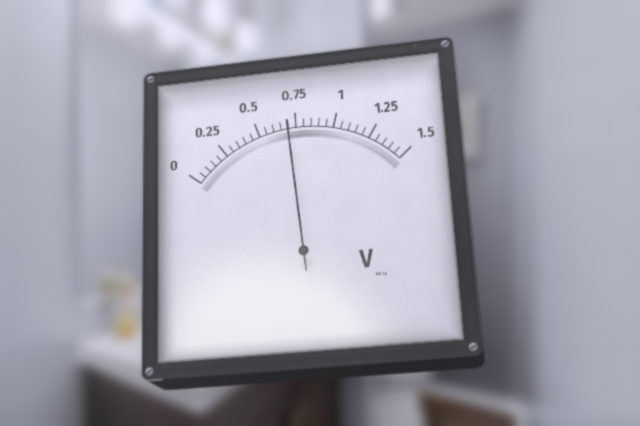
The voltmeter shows 0.7; V
